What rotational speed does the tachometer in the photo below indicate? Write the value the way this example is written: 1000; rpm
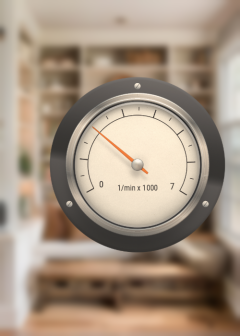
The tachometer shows 2000; rpm
